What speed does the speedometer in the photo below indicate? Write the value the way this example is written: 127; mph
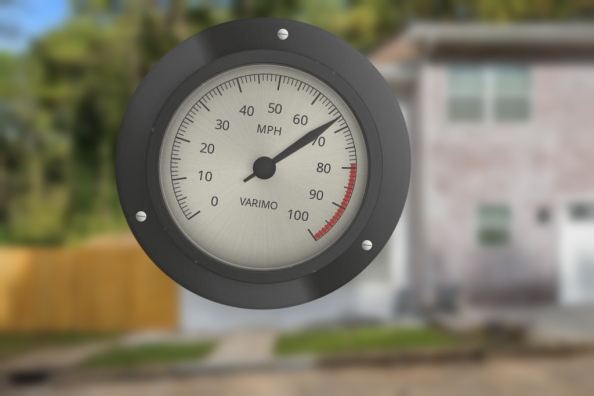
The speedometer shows 67; mph
